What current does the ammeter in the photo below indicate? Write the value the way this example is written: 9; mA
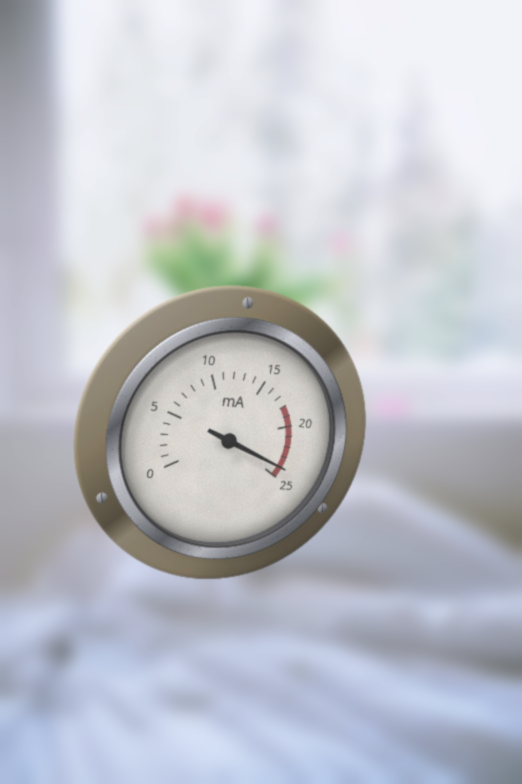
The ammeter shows 24; mA
